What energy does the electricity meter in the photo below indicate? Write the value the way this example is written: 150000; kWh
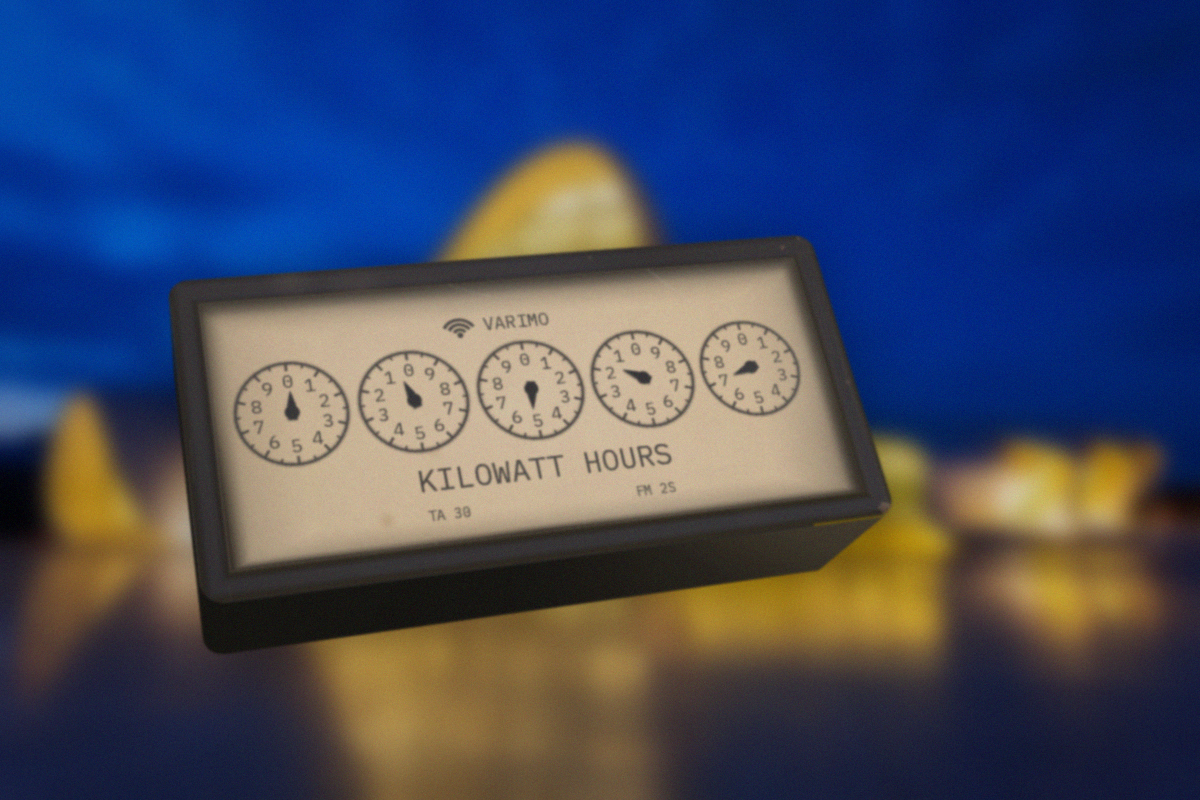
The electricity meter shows 517; kWh
